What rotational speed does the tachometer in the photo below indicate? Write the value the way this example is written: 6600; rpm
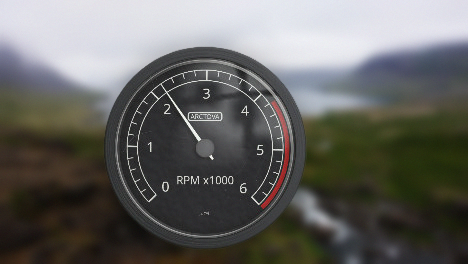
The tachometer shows 2200; rpm
